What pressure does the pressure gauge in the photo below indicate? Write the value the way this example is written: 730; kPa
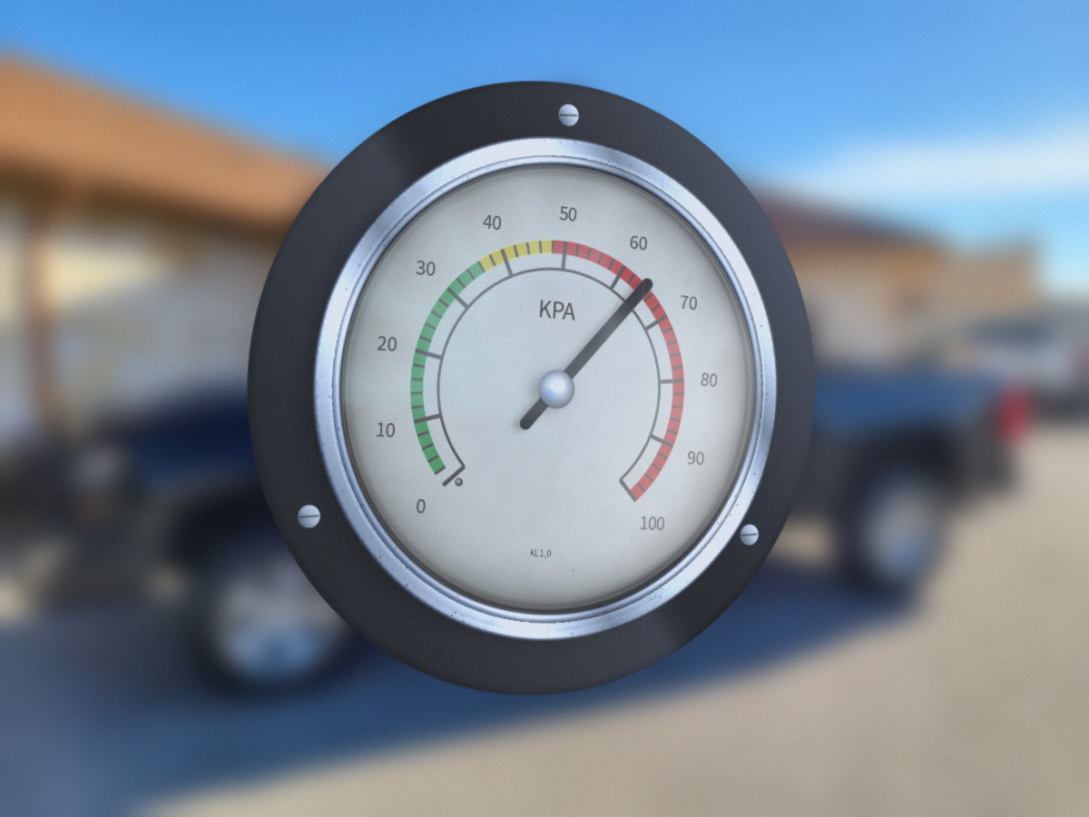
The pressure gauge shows 64; kPa
